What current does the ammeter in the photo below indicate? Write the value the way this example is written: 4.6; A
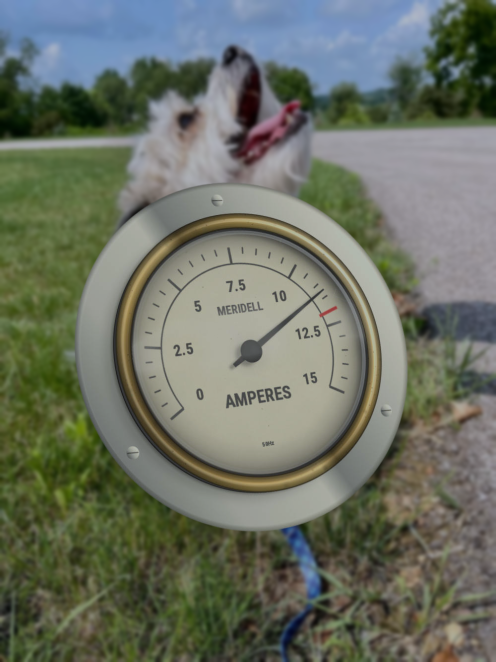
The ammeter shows 11.25; A
